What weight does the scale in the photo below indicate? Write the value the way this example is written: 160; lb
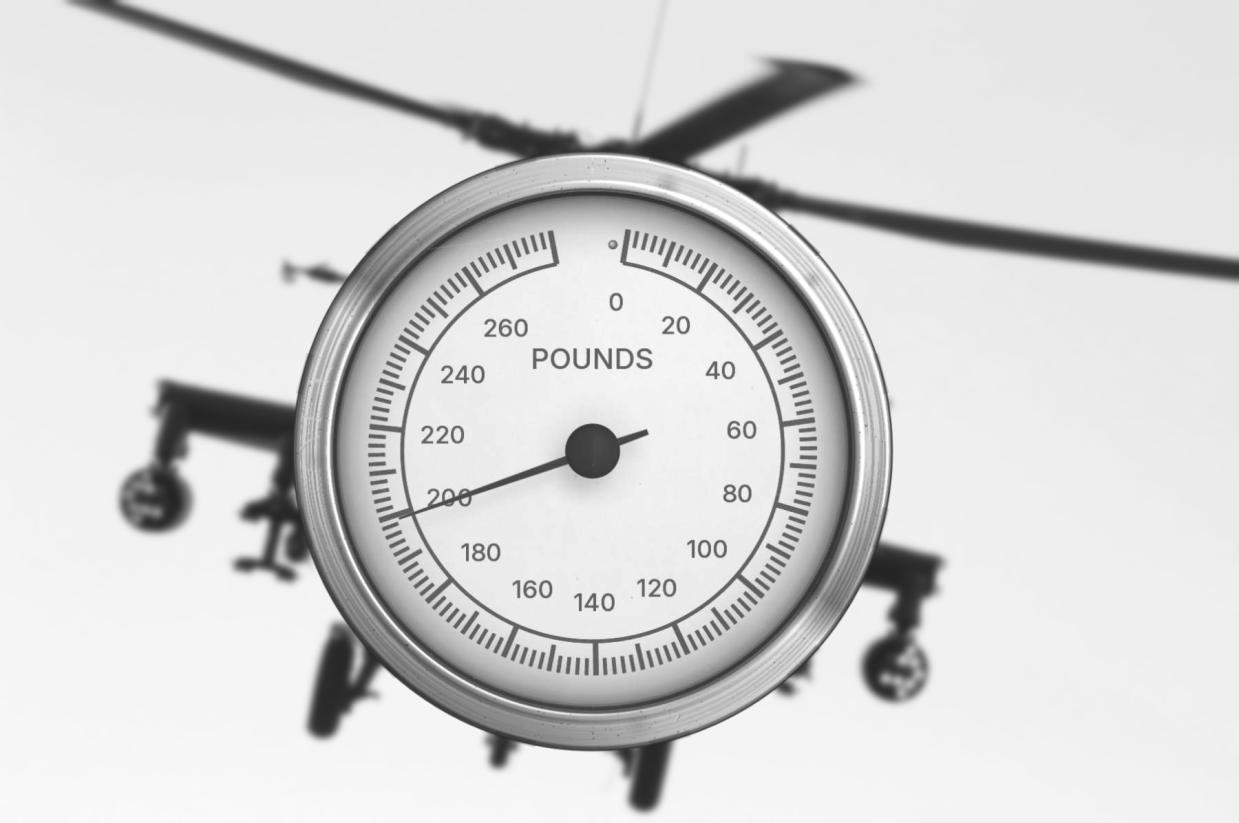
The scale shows 199; lb
